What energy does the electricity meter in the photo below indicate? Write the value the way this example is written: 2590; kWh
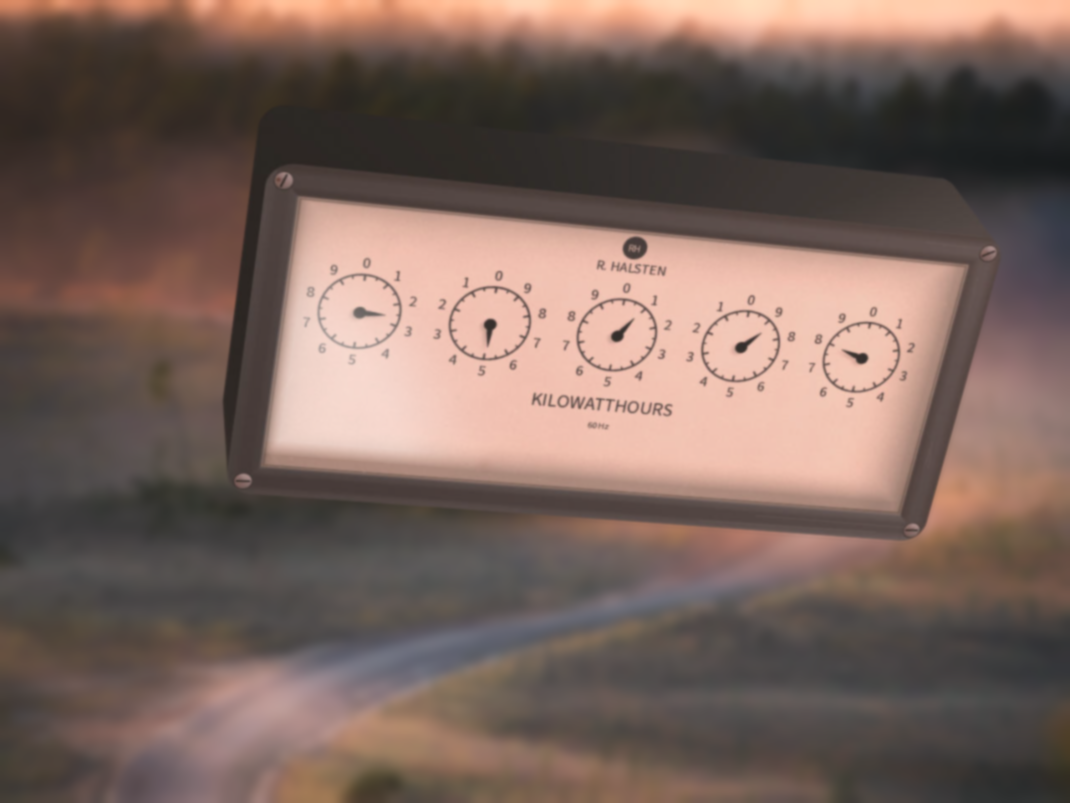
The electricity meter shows 25088; kWh
